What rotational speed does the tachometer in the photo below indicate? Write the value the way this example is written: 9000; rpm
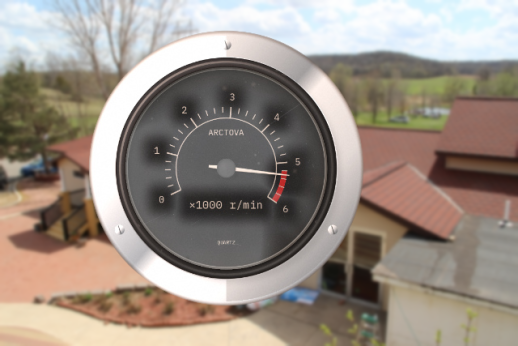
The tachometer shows 5300; rpm
